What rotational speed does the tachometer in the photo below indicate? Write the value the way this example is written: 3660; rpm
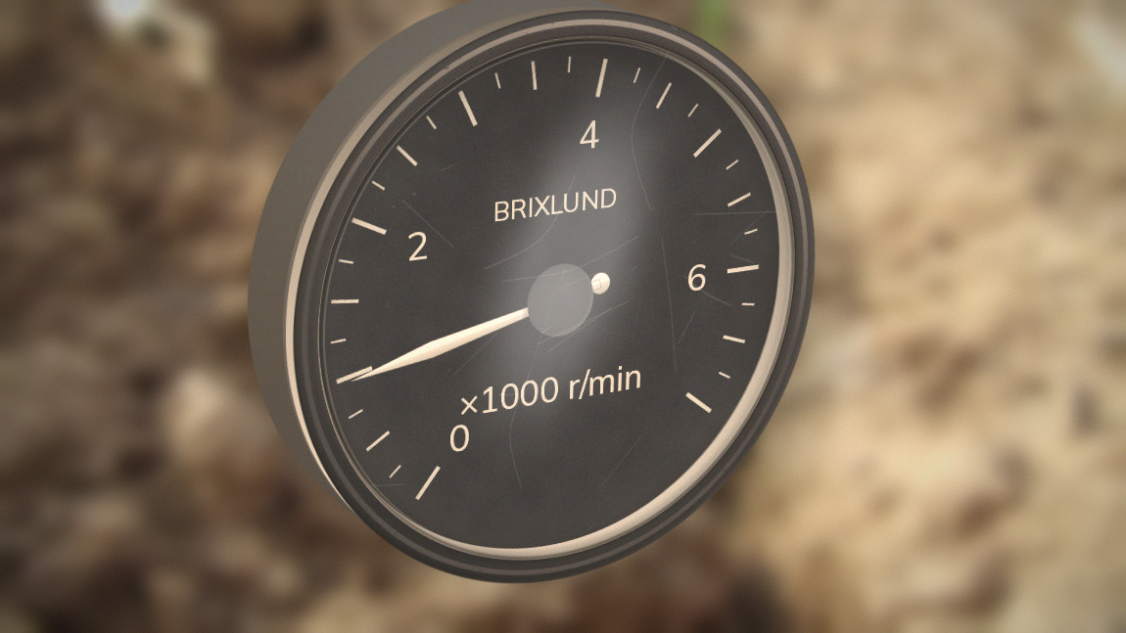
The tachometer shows 1000; rpm
